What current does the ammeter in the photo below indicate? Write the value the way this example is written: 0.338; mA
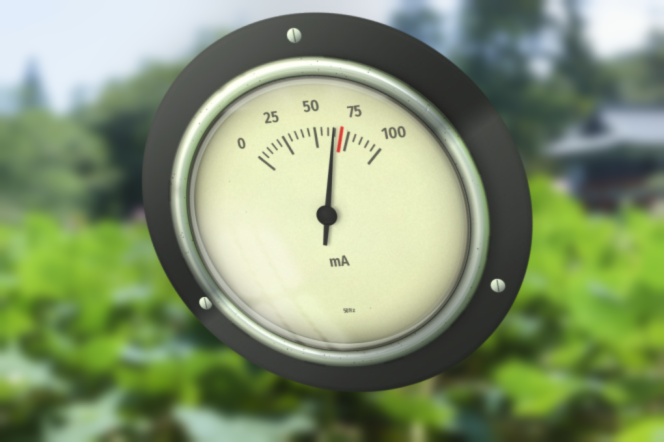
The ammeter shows 65; mA
